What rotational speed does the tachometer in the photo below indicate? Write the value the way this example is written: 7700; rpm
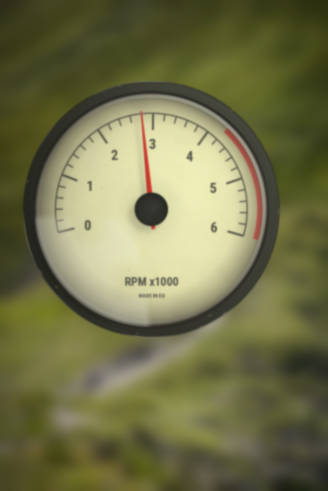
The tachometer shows 2800; rpm
